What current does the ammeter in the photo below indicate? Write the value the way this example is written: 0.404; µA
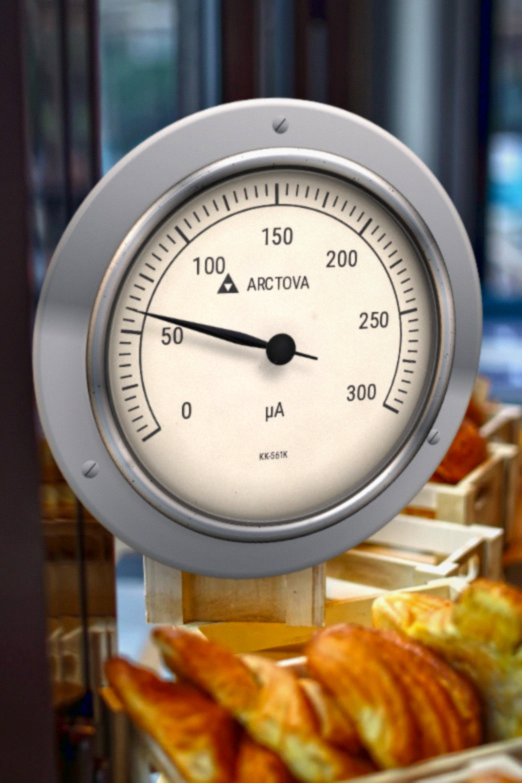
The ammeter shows 60; µA
